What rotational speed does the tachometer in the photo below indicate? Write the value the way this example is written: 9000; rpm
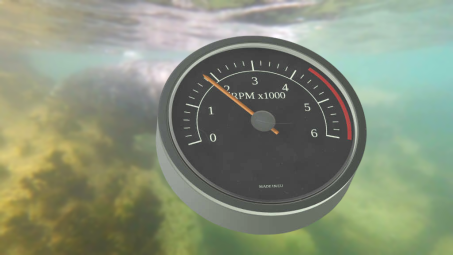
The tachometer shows 1800; rpm
